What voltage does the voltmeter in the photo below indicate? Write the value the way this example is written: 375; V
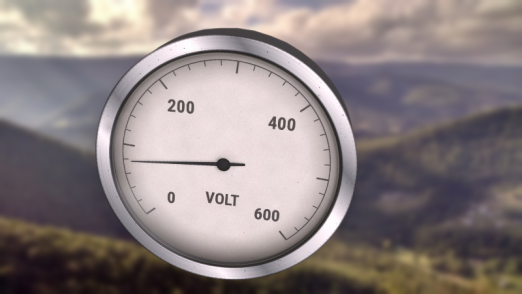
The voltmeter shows 80; V
